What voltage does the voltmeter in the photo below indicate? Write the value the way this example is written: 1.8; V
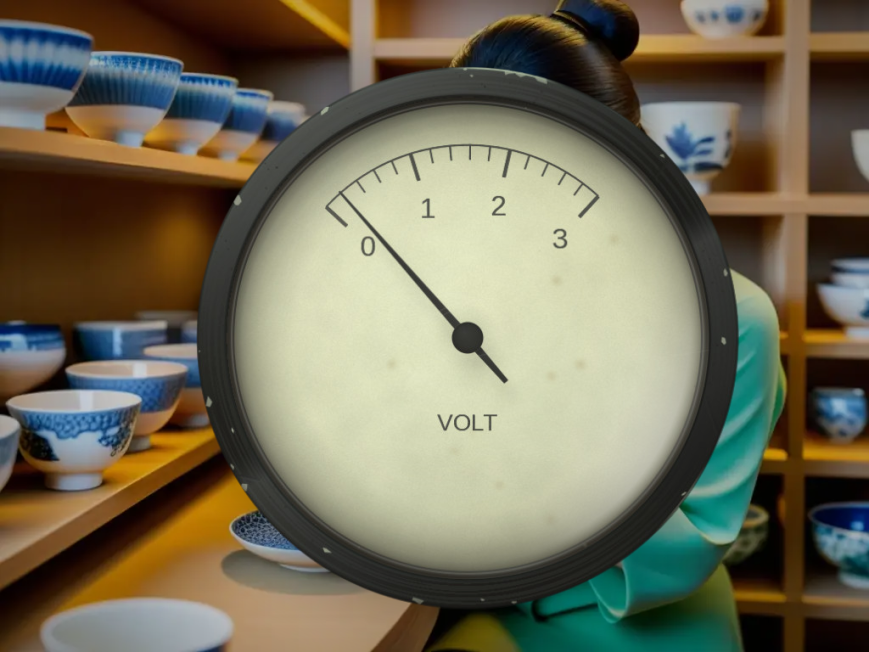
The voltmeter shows 0.2; V
